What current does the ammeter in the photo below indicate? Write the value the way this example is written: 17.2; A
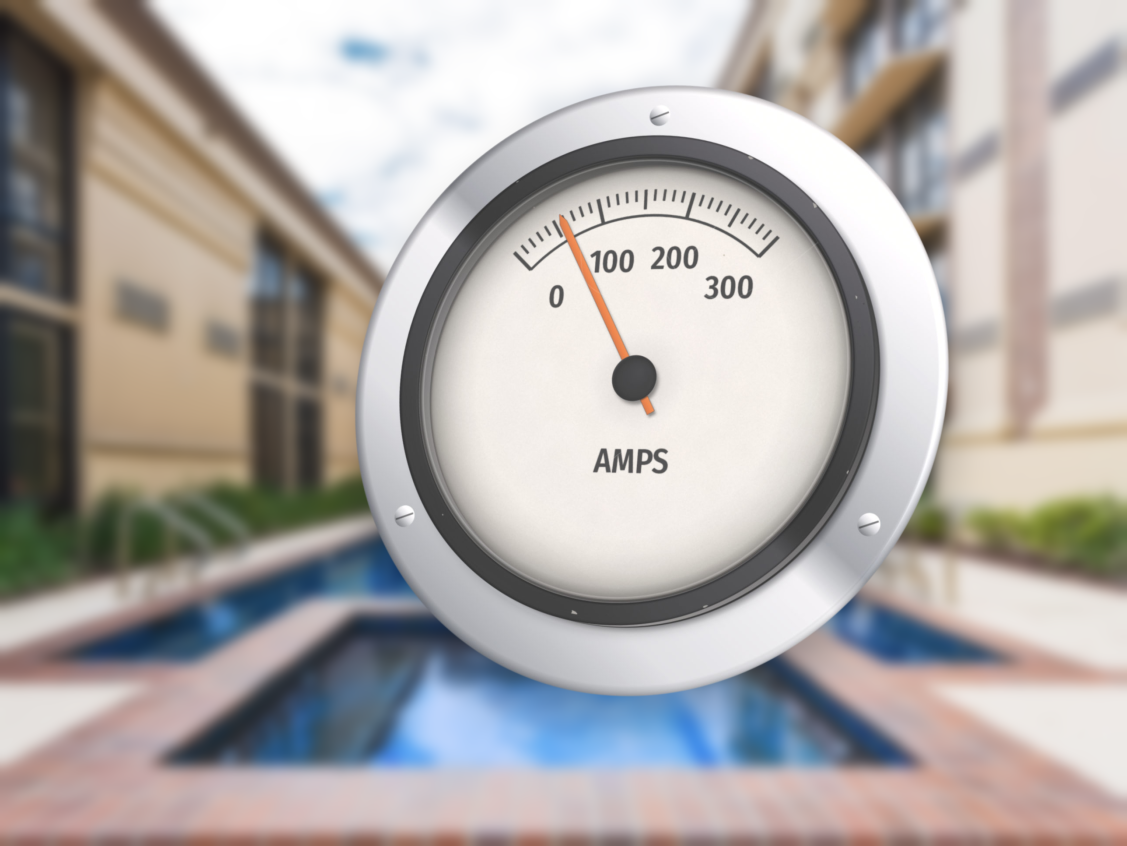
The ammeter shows 60; A
